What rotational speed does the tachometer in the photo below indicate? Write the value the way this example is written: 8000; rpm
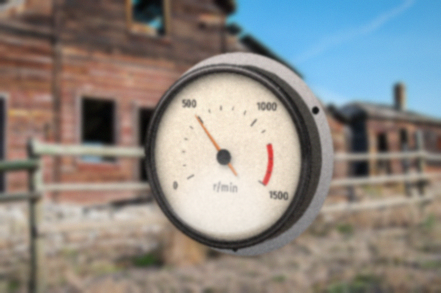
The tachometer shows 500; rpm
